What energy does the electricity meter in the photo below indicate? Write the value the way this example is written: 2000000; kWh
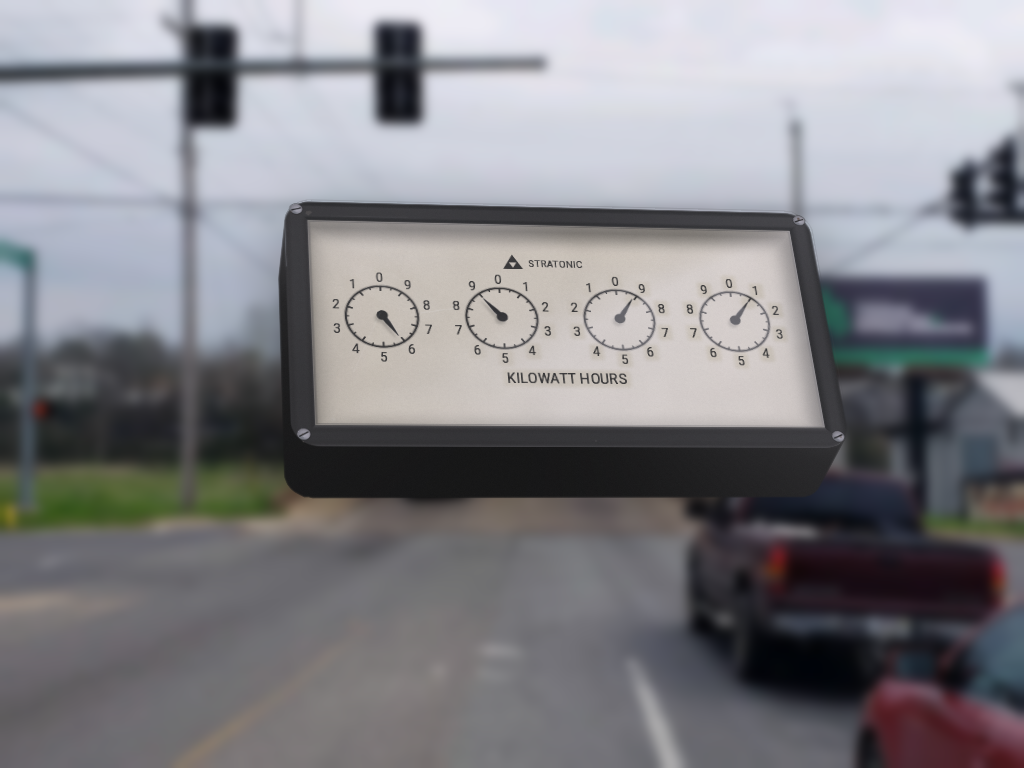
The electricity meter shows 5891; kWh
